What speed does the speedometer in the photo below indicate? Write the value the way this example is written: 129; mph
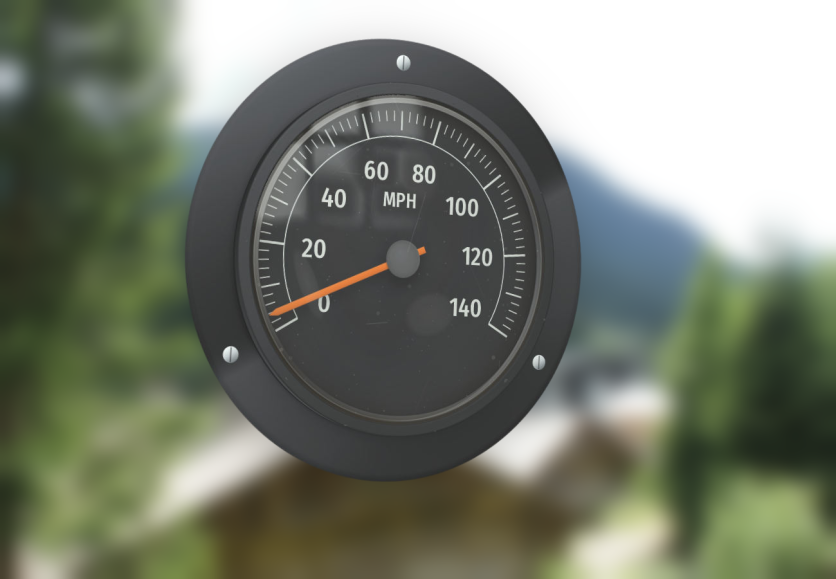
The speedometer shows 4; mph
